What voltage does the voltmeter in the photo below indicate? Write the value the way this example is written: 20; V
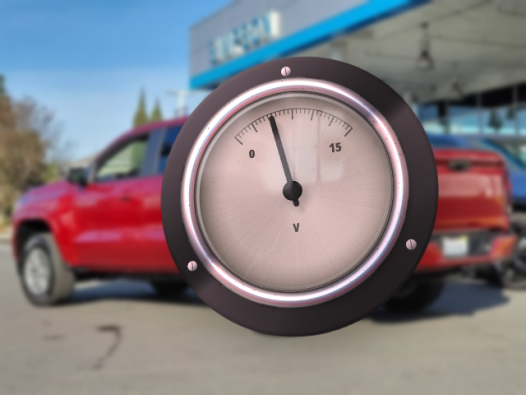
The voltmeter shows 5; V
